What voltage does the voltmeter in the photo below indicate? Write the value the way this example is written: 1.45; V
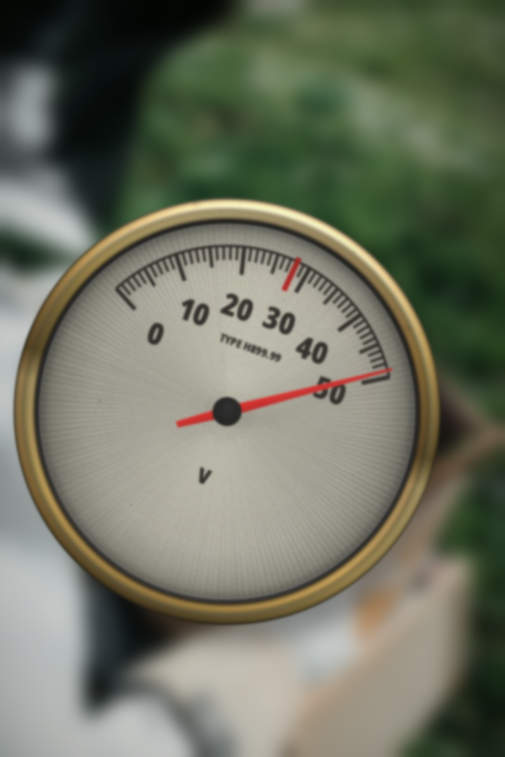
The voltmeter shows 49; V
